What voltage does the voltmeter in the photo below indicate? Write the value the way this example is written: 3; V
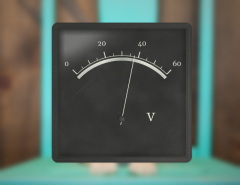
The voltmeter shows 37.5; V
